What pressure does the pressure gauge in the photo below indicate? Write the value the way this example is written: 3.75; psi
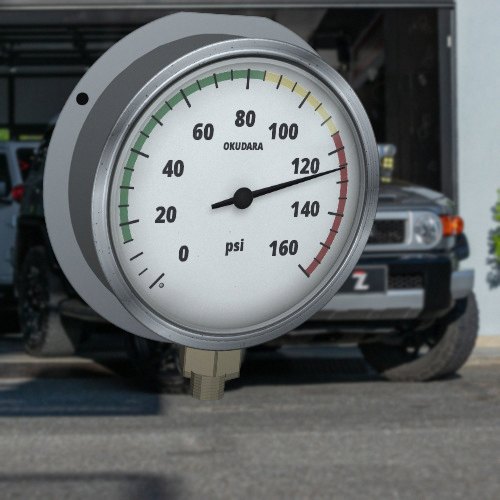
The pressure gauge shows 125; psi
